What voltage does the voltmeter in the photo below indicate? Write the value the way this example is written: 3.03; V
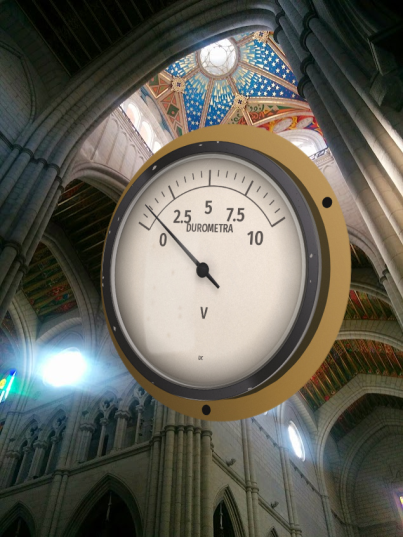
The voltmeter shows 1; V
